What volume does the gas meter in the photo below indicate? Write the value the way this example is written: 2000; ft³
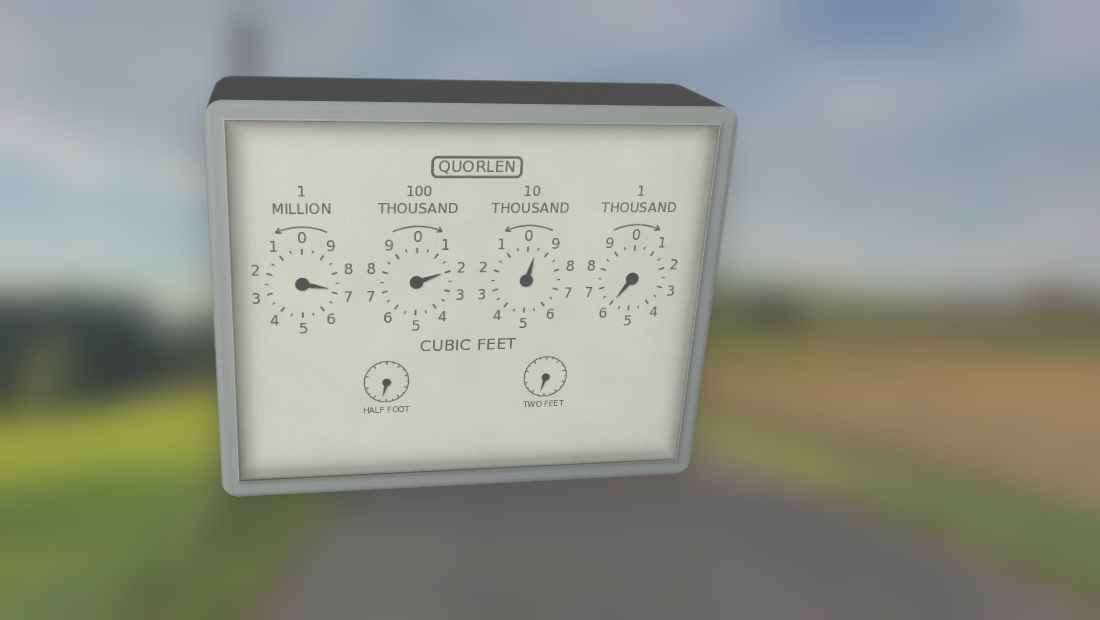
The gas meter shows 719600; ft³
